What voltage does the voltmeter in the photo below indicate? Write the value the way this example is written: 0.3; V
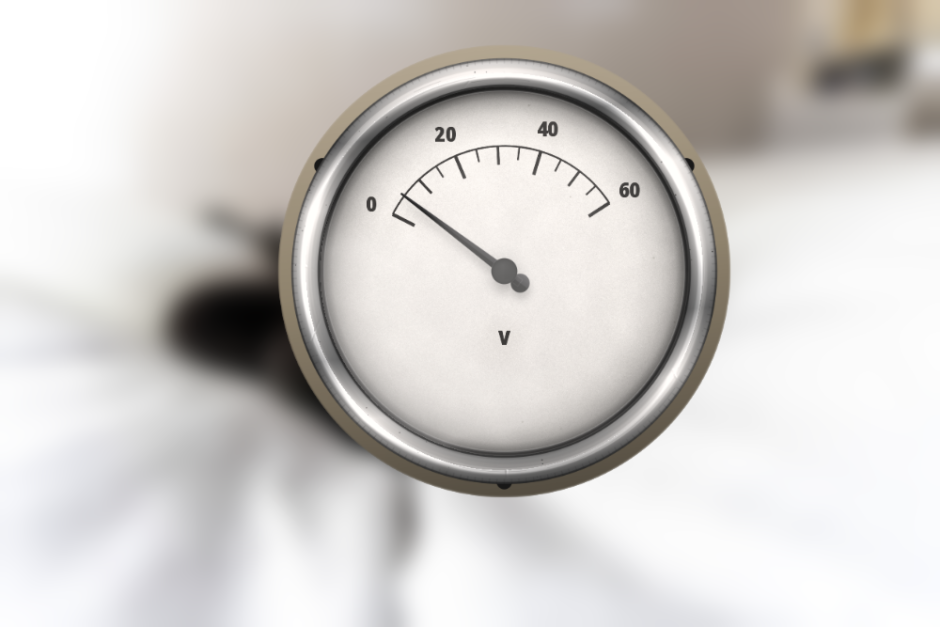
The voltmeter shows 5; V
